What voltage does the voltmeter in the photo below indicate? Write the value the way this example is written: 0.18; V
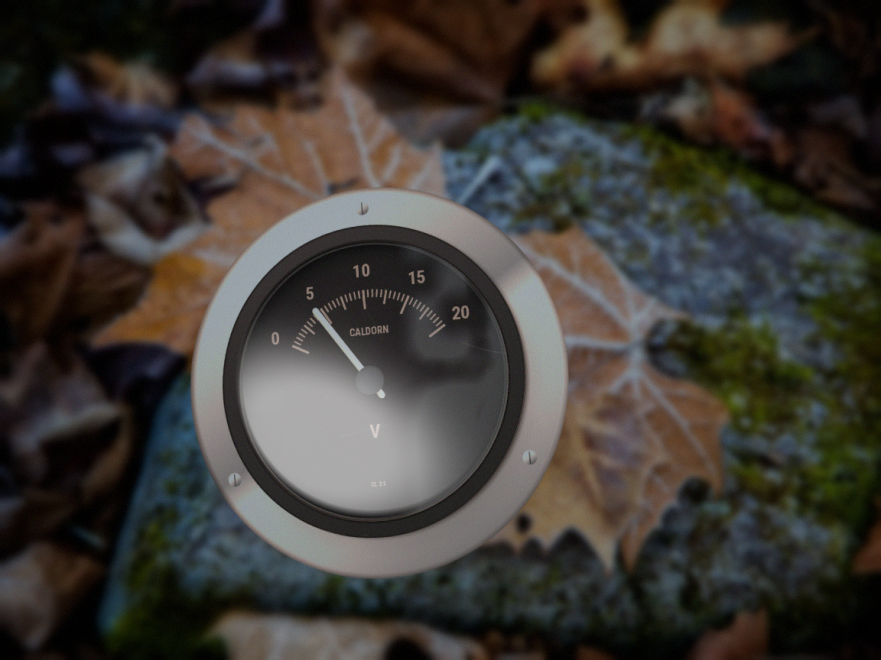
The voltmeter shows 4.5; V
